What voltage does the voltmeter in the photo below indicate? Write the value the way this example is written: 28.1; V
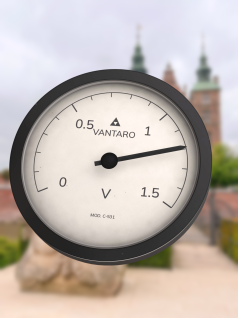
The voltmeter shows 1.2; V
